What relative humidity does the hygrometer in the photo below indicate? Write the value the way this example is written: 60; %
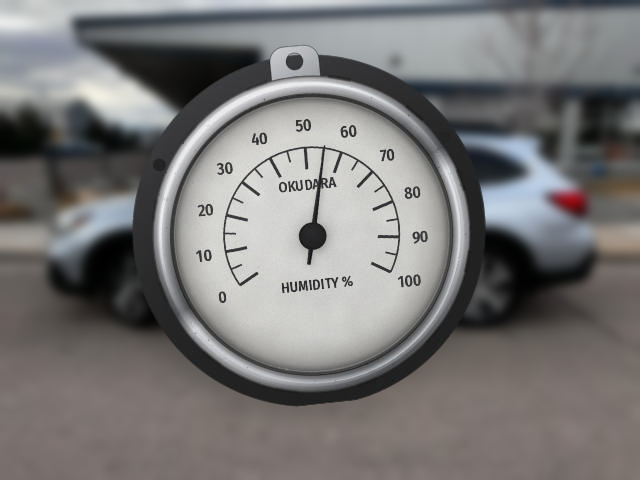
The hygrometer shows 55; %
